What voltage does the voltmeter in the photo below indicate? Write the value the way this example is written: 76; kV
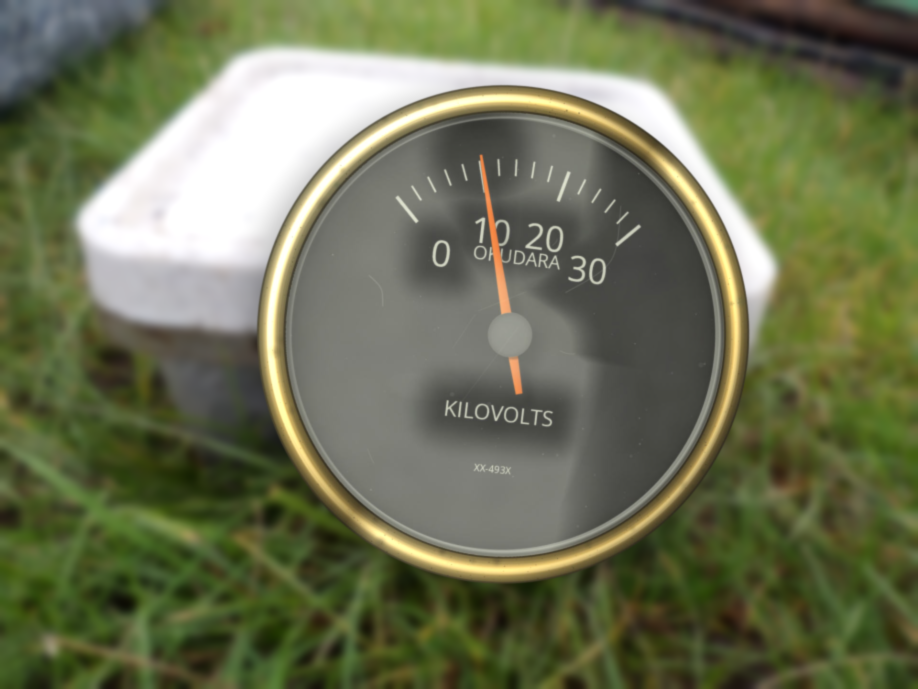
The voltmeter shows 10; kV
